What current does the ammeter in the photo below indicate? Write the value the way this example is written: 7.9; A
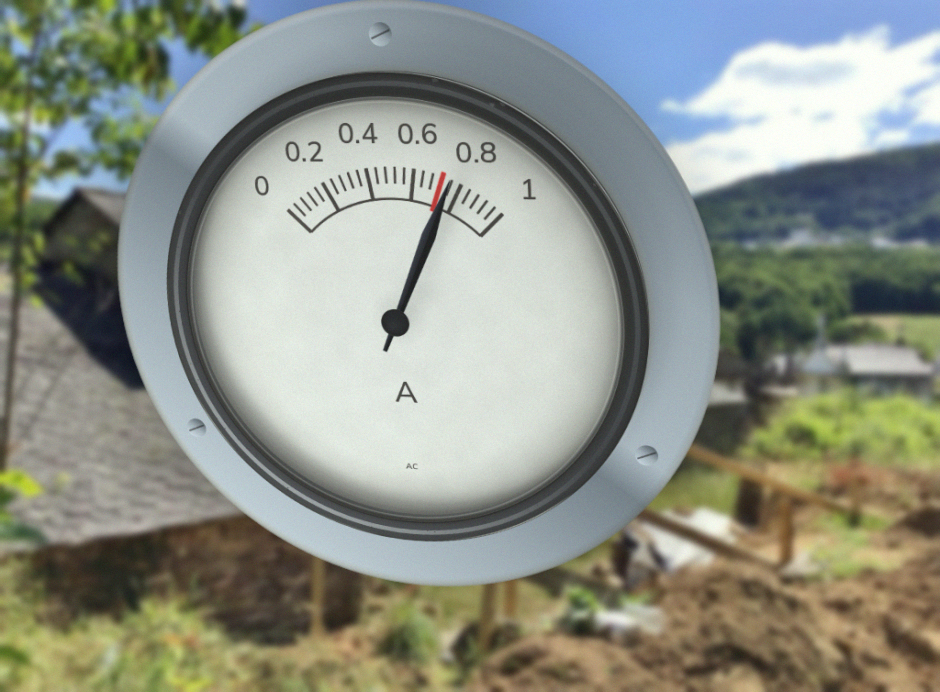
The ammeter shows 0.76; A
